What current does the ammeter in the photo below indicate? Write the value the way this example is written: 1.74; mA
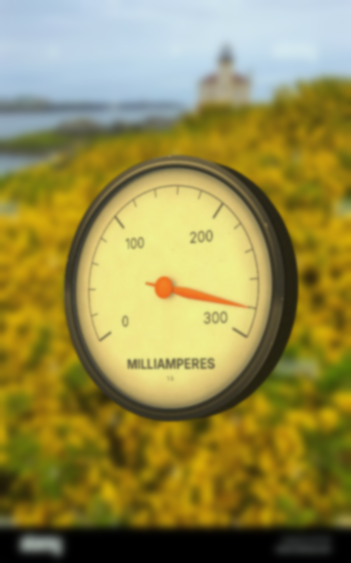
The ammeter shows 280; mA
